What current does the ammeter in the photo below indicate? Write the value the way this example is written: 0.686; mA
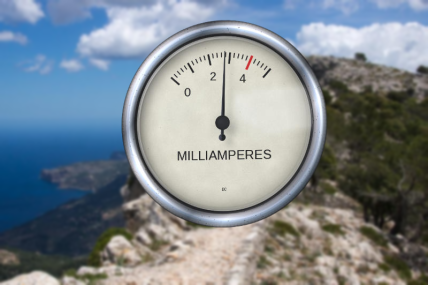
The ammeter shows 2.8; mA
